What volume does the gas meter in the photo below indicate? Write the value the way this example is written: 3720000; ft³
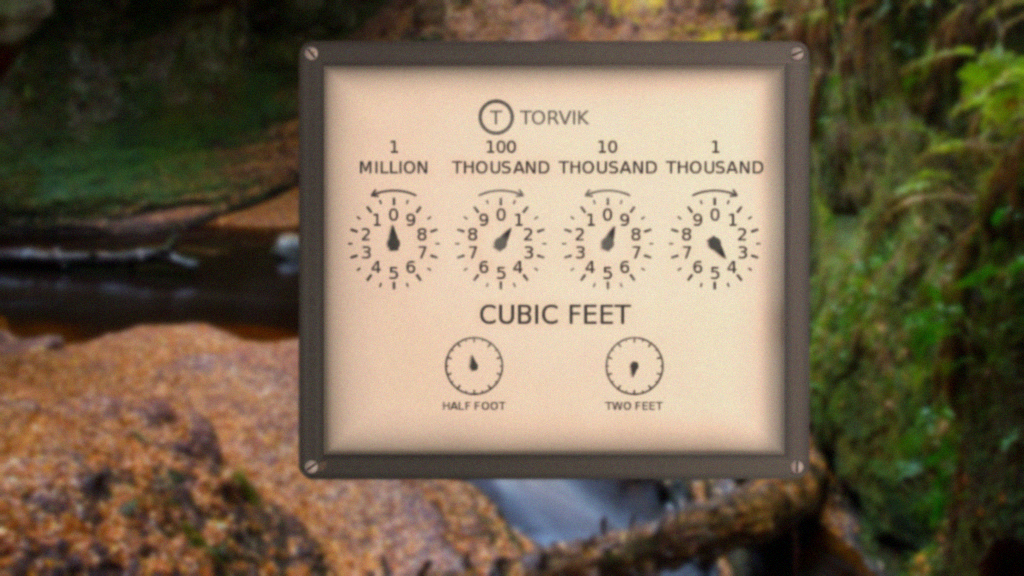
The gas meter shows 9400; ft³
